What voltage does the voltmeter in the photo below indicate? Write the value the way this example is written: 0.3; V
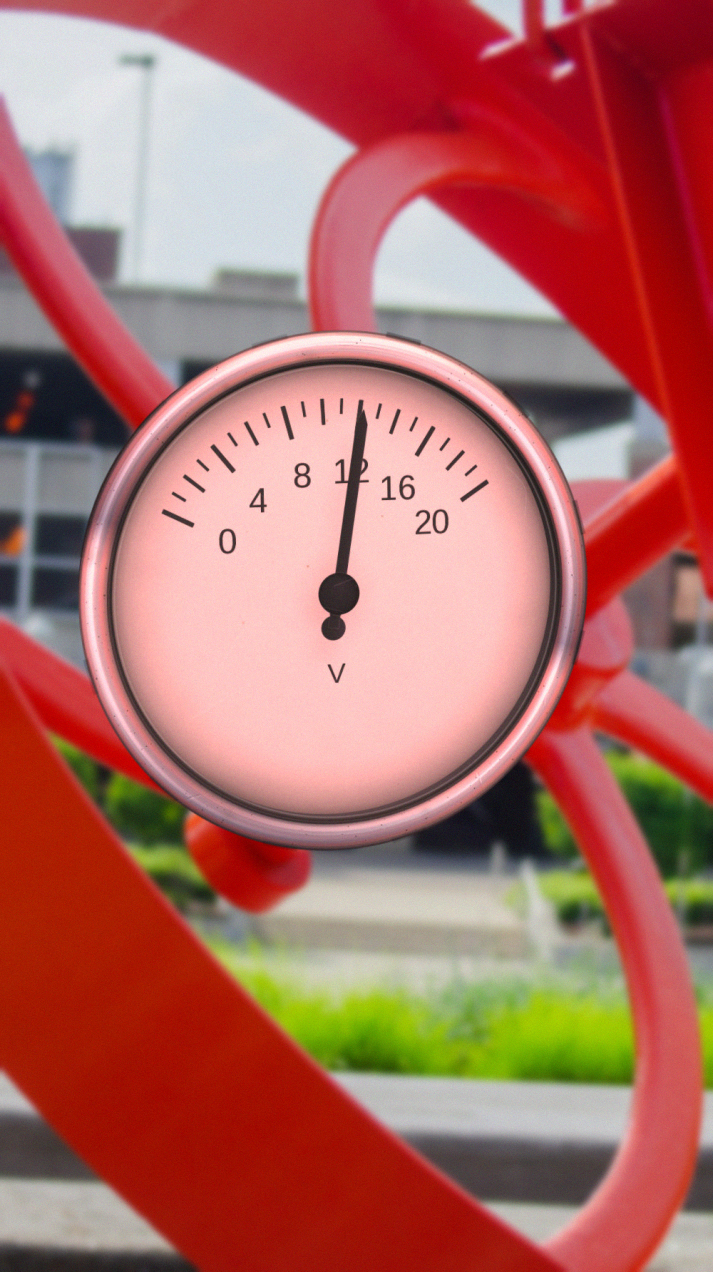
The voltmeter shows 12; V
